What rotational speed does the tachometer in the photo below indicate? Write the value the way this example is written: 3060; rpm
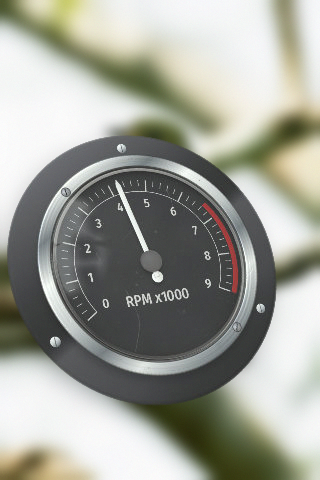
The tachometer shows 4200; rpm
